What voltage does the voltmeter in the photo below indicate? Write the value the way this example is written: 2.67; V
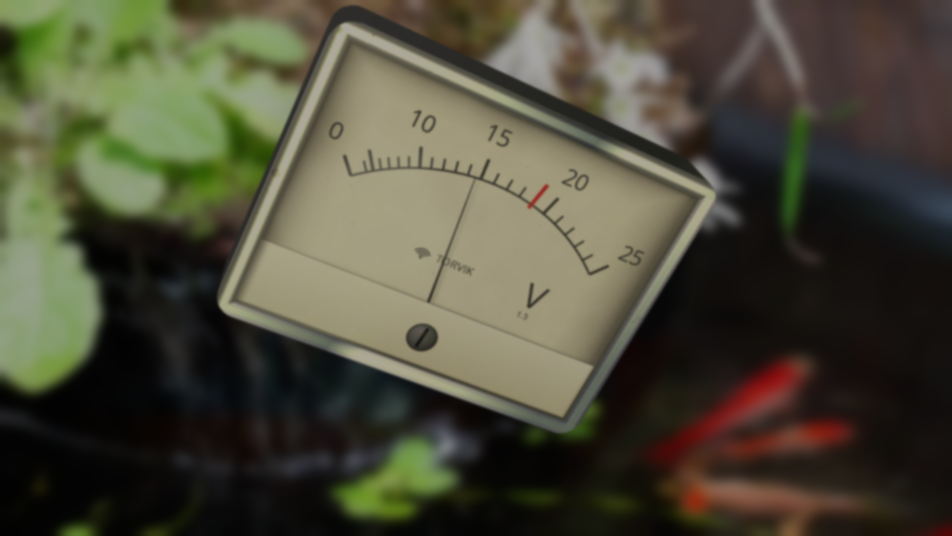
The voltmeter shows 14.5; V
